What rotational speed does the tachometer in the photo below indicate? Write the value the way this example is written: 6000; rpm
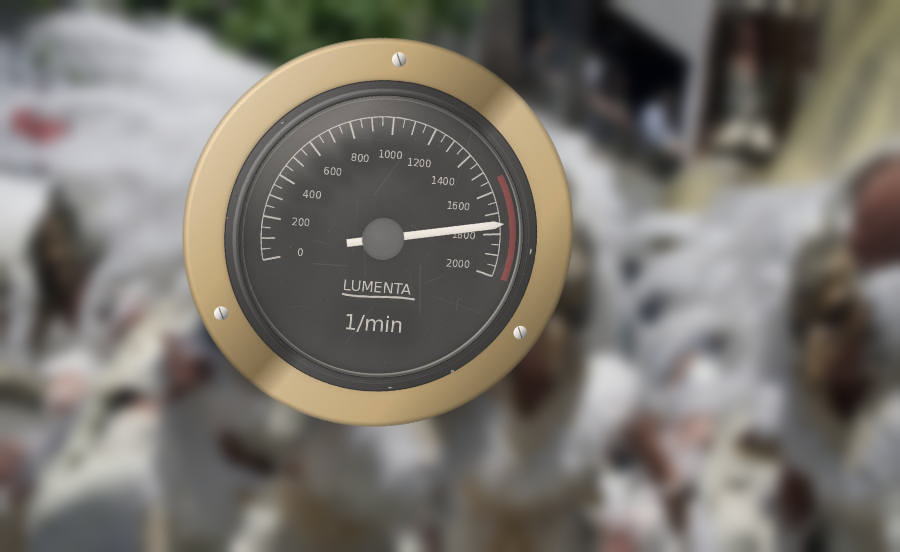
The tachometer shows 1750; rpm
